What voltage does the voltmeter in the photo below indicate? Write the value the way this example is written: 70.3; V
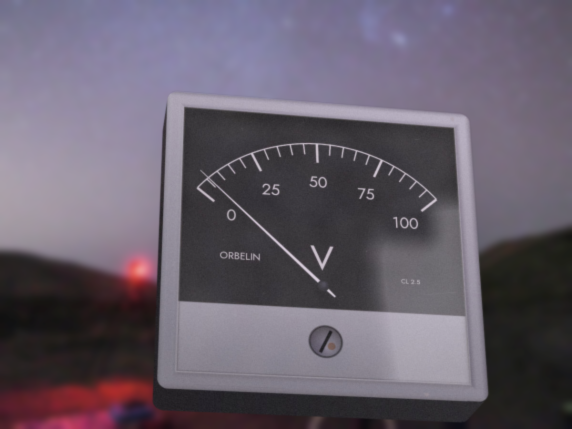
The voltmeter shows 5; V
